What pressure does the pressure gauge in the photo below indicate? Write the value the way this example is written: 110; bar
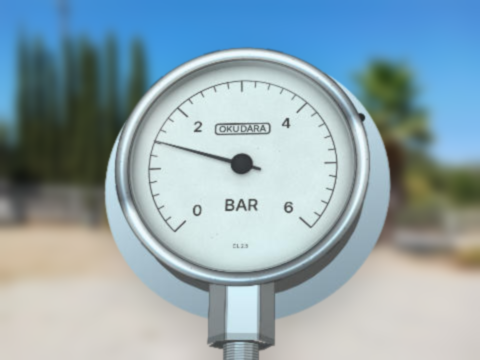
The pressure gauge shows 1.4; bar
